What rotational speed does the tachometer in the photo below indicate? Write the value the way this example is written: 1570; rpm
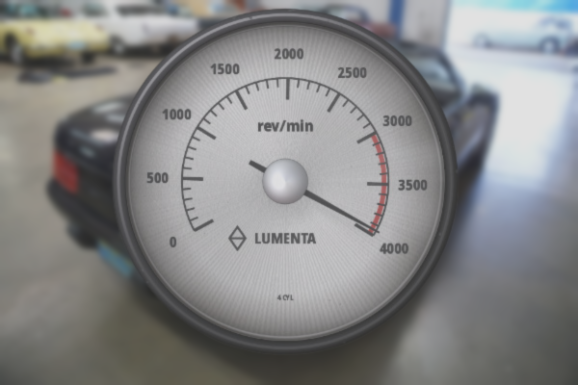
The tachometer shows 3950; rpm
